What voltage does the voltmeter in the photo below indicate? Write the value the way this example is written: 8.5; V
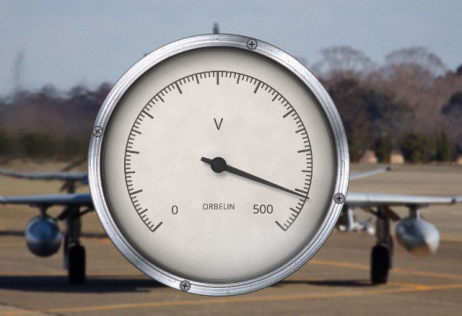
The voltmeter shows 455; V
